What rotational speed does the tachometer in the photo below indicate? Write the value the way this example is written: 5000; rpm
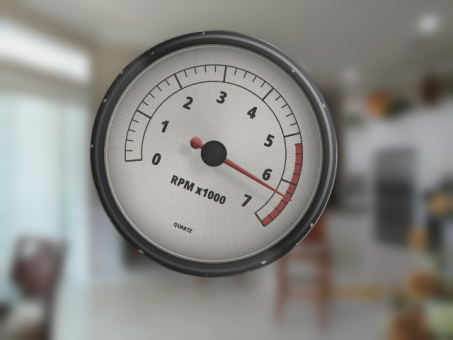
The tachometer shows 6300; rpm
